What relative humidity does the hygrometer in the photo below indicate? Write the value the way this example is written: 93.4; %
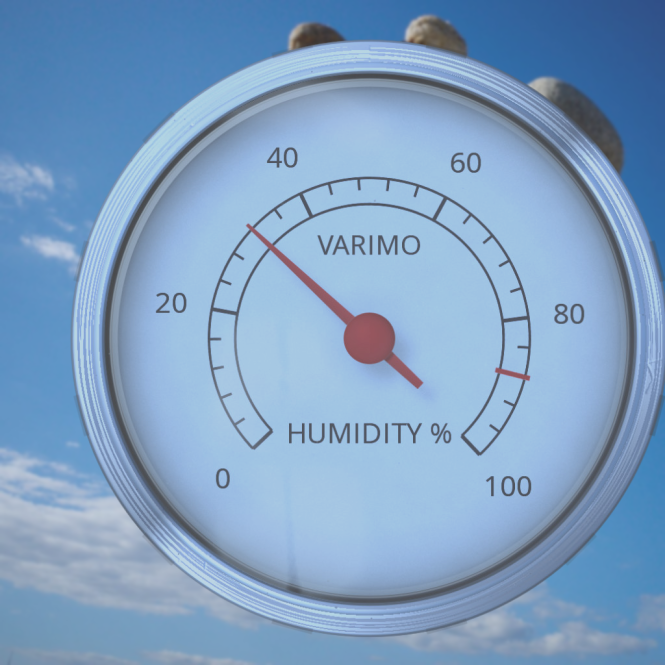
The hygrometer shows 32; %
